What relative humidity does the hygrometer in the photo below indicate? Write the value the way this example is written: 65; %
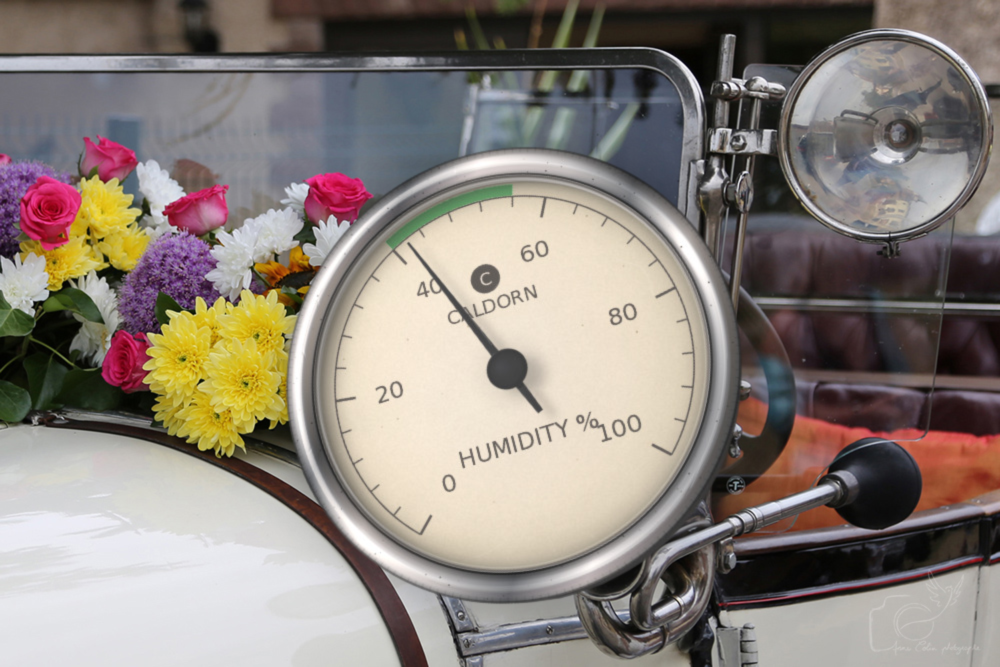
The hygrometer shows 42; %
